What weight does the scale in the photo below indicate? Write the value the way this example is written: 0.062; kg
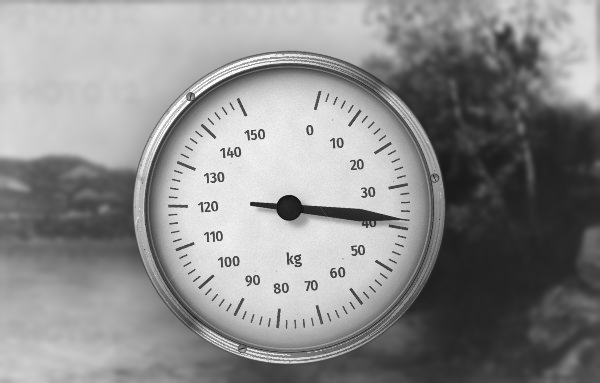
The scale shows 38; kg
